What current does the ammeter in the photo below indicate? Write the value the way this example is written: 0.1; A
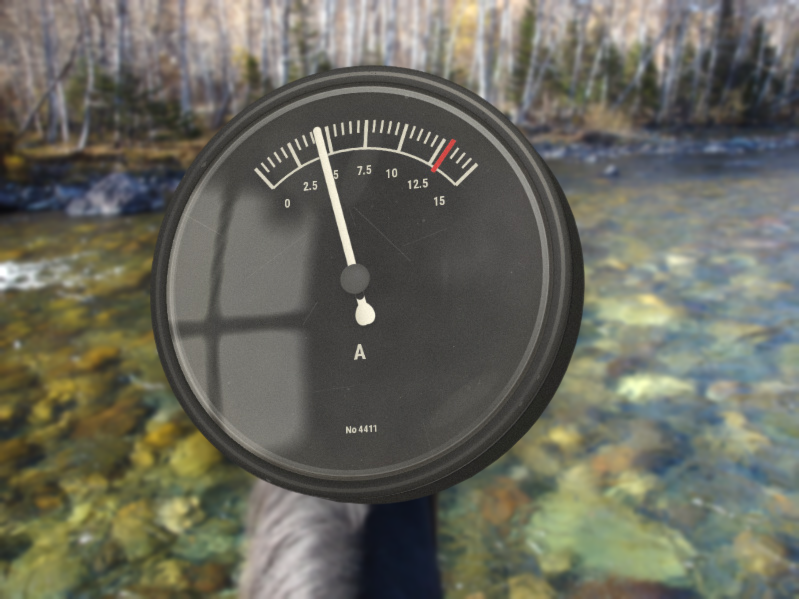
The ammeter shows 4.5; A
